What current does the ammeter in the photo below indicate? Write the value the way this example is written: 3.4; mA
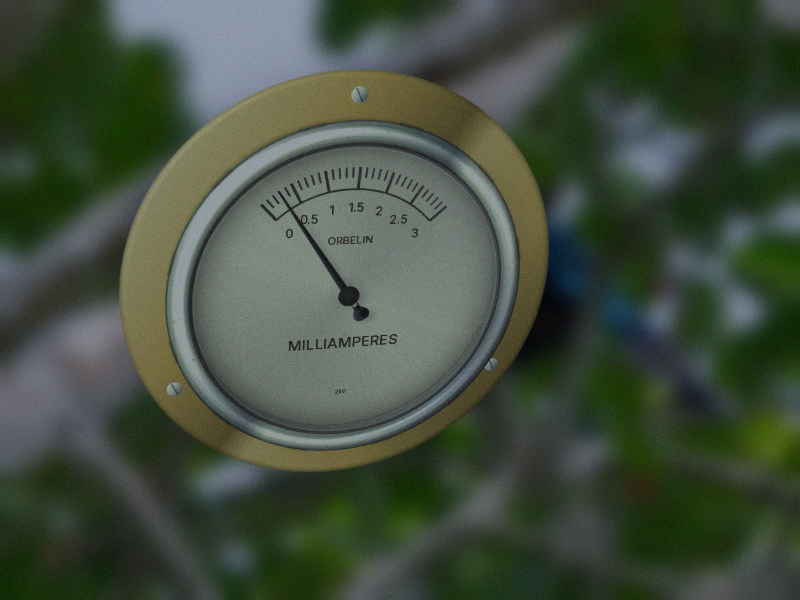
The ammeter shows 0.3; mA
